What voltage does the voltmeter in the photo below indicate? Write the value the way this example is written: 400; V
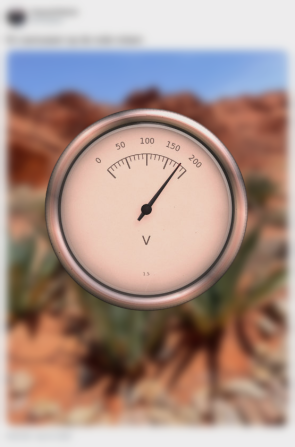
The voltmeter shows 180; V
